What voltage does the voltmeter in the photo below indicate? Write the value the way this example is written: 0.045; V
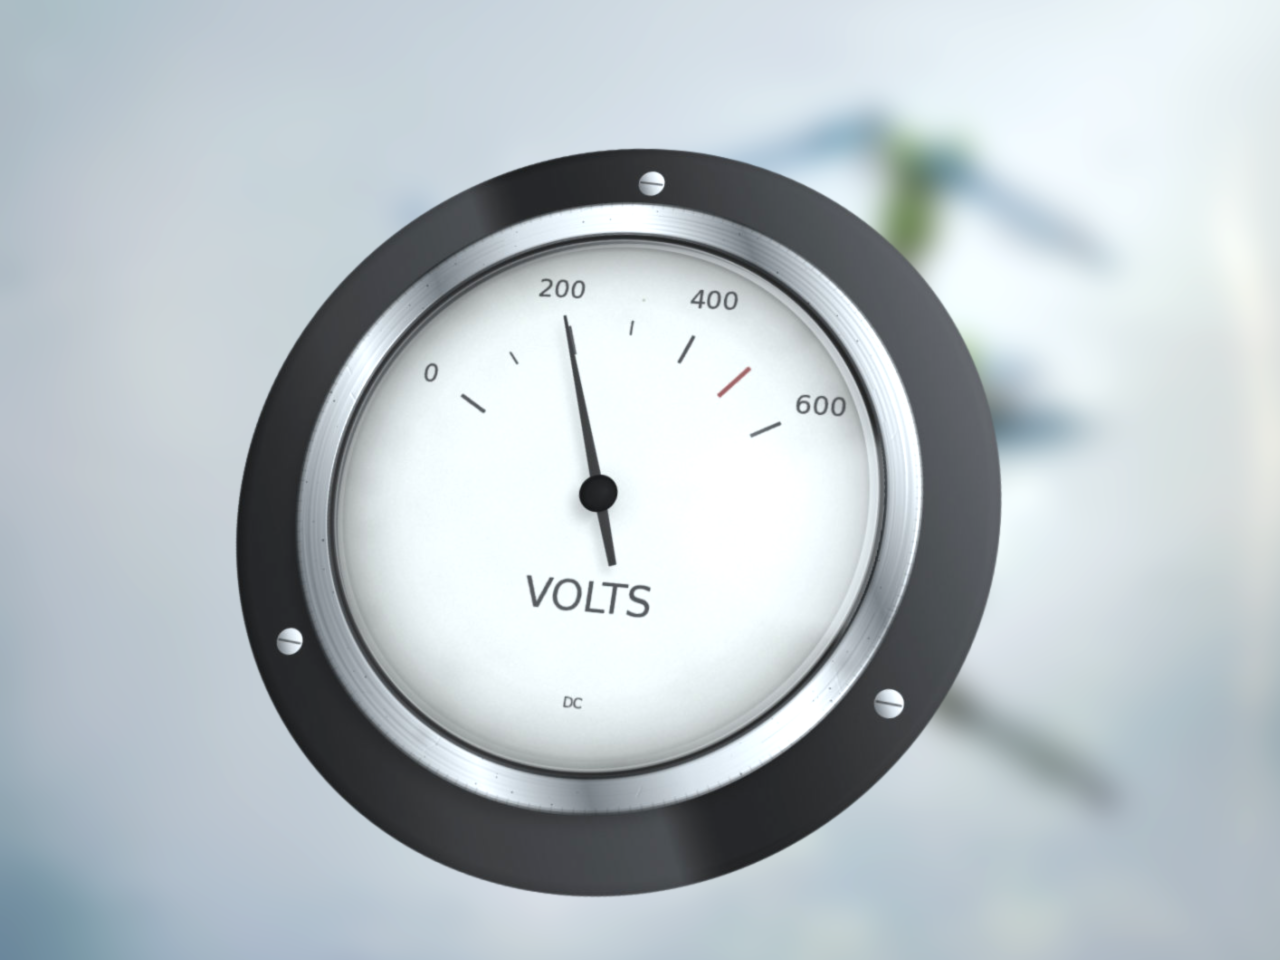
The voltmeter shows 200; V
